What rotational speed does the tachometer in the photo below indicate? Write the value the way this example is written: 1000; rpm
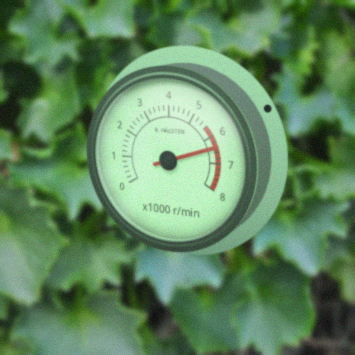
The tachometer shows 6400; rpm
